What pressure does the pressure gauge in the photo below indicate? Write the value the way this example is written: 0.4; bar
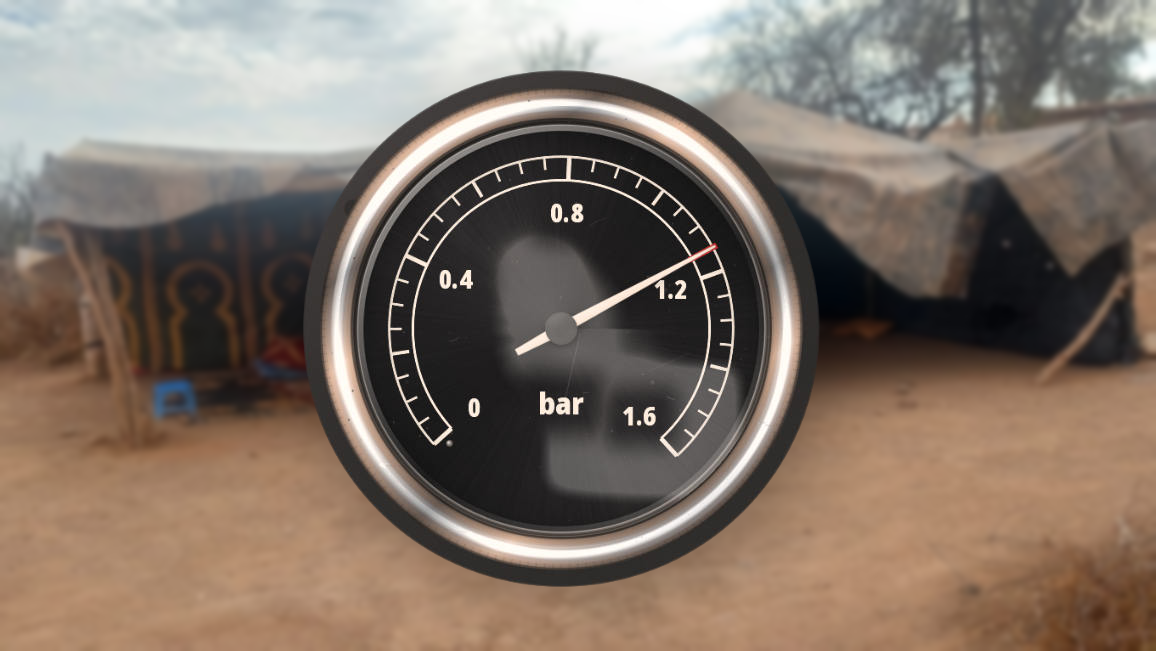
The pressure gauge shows 1.15; bar
